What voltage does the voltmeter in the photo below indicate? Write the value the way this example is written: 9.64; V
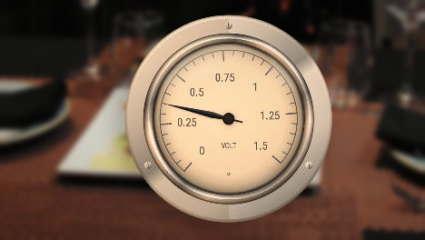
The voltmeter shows 0.35; V
